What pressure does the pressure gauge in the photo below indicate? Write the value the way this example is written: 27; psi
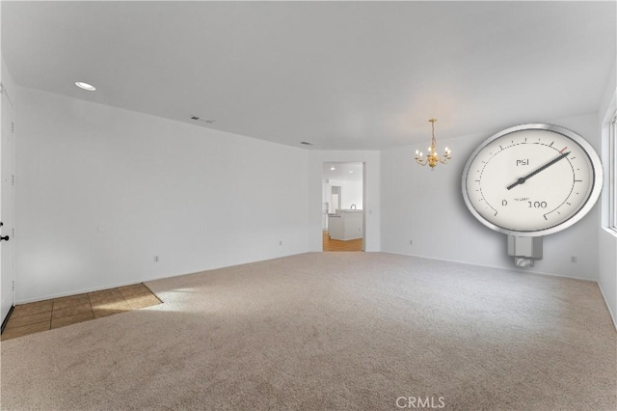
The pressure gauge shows 67.5; psi
